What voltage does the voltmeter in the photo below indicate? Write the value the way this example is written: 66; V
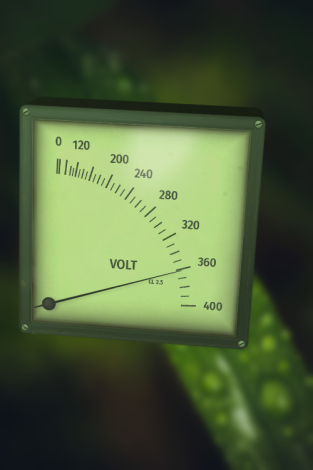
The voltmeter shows 360; V
